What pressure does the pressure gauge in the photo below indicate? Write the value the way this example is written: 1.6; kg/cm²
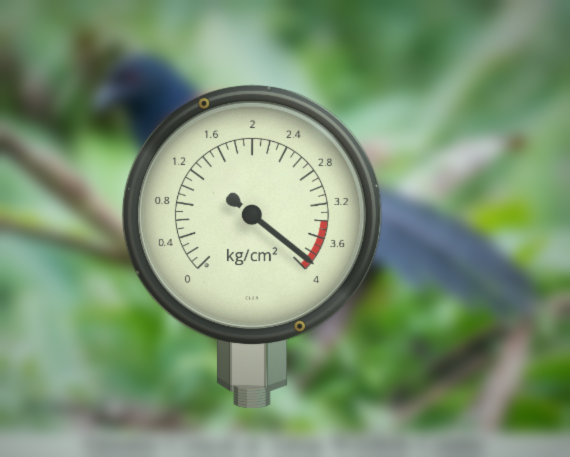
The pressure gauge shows 3.9; kg/cm²
